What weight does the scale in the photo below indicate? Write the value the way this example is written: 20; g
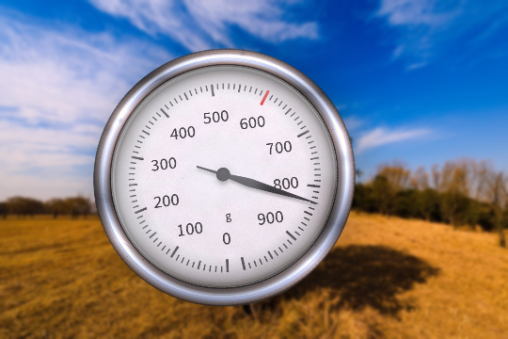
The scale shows 830; g
